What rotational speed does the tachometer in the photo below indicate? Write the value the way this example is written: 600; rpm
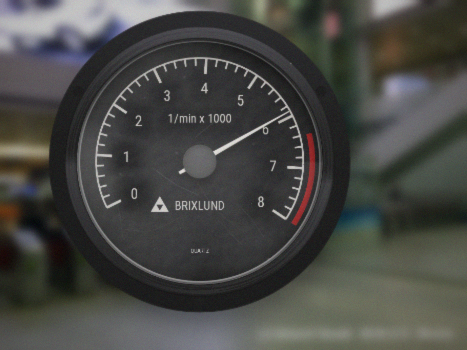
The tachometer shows 5900; rpm
